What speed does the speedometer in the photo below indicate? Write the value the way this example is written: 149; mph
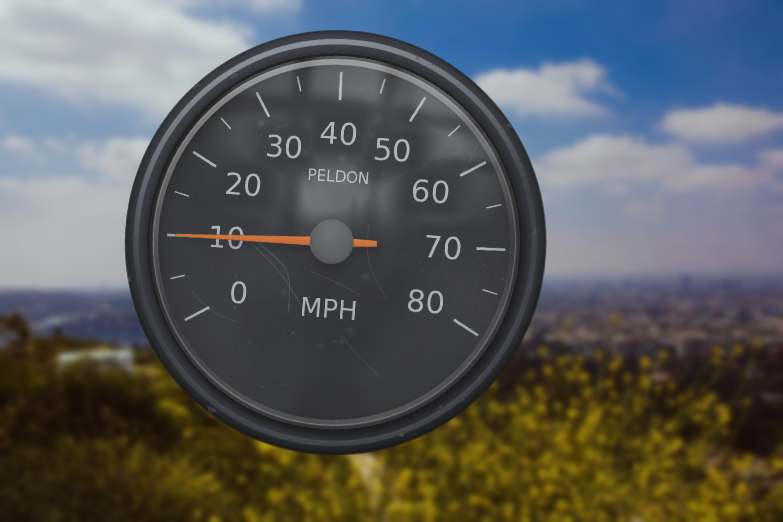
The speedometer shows 10; mph
